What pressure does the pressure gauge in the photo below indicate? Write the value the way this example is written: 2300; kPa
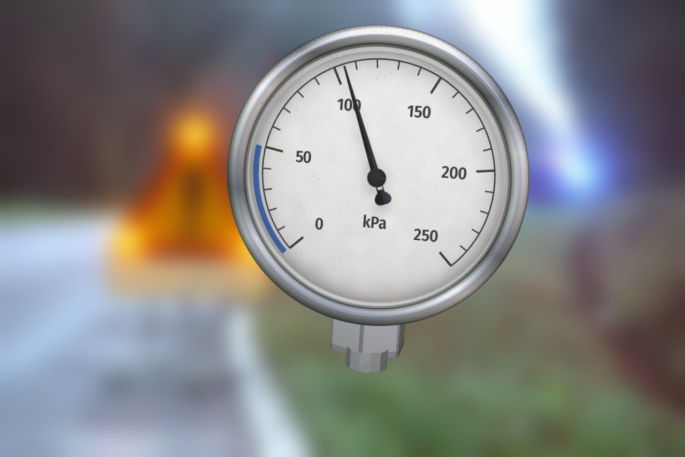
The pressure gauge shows 105; kPa
